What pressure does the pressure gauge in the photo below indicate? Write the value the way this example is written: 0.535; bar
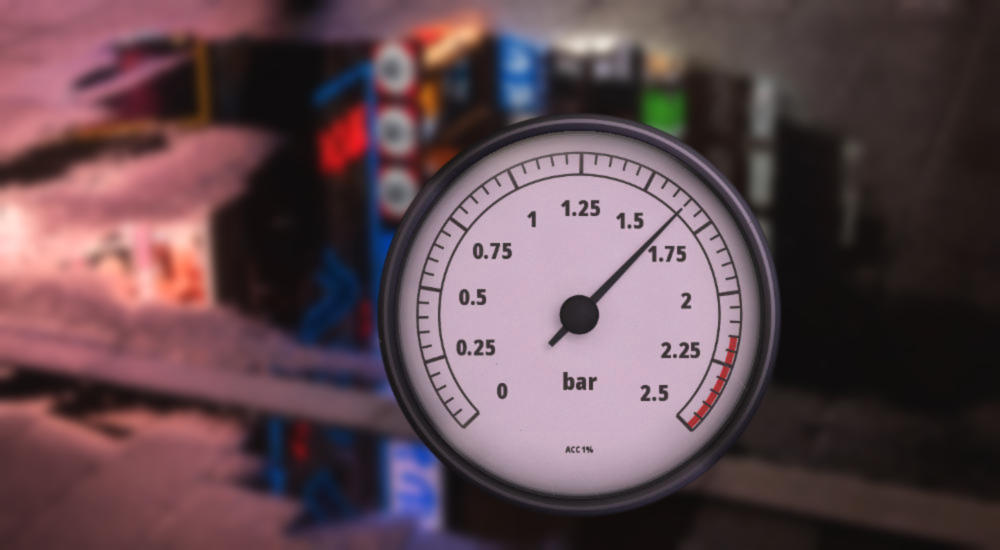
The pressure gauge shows 1.65; bar
